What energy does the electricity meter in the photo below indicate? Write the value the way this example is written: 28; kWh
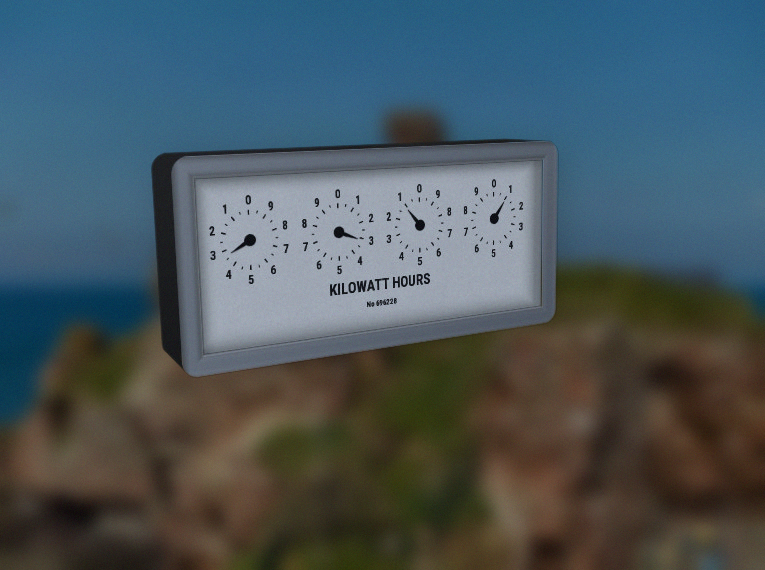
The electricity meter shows 3311; kWh
